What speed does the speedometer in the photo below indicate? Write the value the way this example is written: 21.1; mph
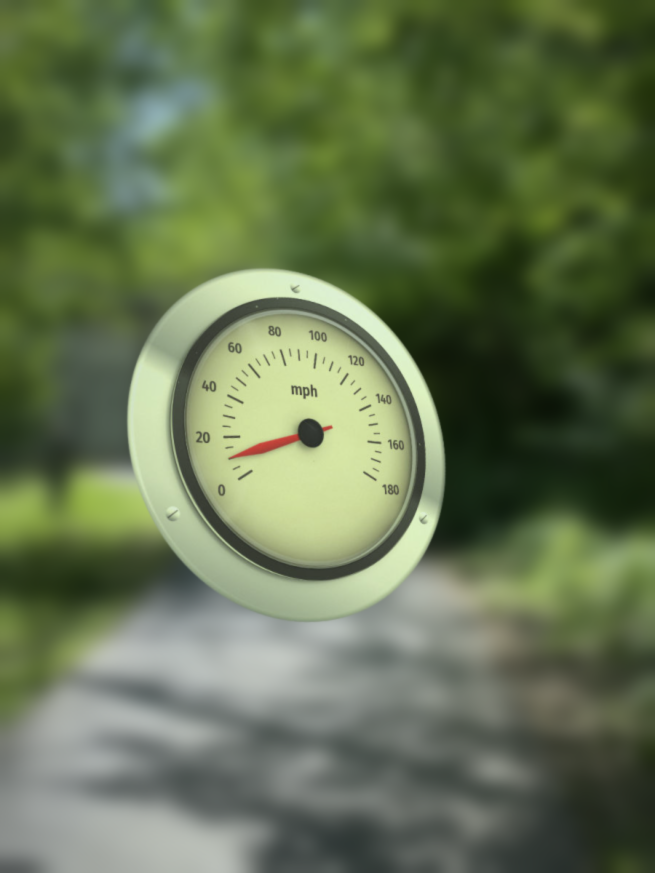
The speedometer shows 10; mph
